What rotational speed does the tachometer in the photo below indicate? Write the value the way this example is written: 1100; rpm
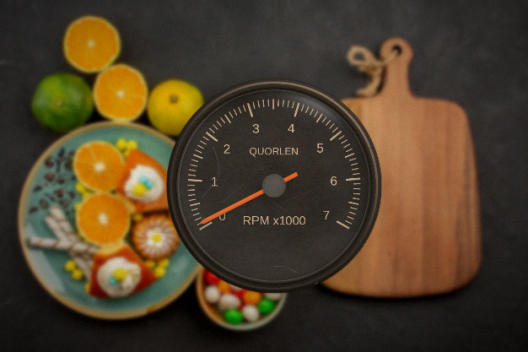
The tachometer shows 100; rpm
